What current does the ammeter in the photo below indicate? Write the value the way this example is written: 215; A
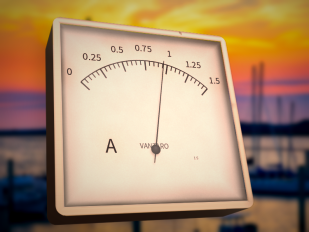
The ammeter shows 0.95; A
